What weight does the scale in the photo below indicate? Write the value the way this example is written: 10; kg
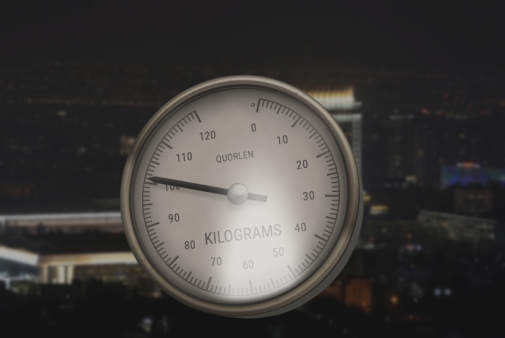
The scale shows 101; kg
